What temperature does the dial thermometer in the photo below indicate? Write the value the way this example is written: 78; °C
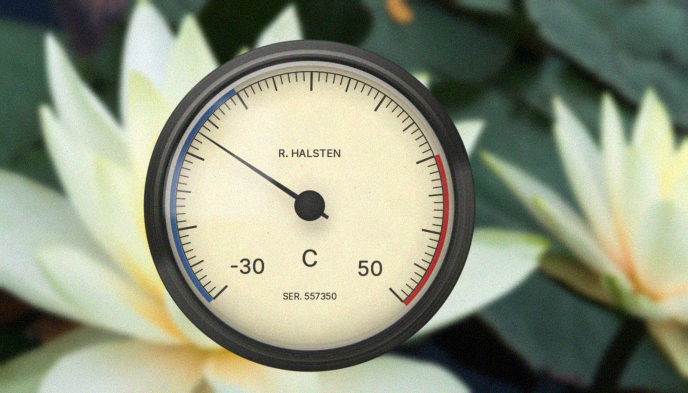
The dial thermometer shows -7; °C
